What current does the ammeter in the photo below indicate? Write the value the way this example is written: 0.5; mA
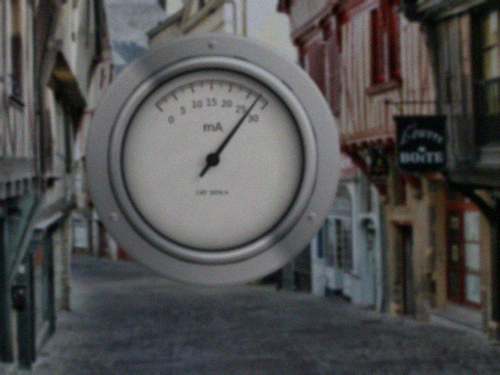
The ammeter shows 27.5; mA
